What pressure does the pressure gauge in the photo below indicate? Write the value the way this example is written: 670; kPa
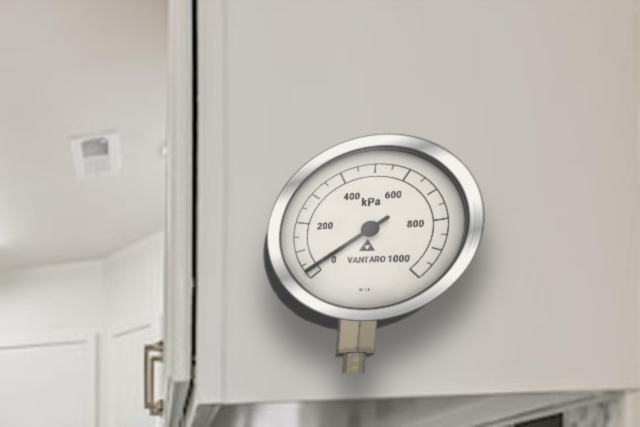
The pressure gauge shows 25; kPa
